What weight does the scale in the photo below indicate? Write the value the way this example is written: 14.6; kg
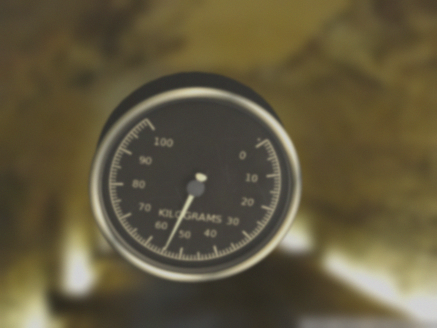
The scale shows 55; kg
